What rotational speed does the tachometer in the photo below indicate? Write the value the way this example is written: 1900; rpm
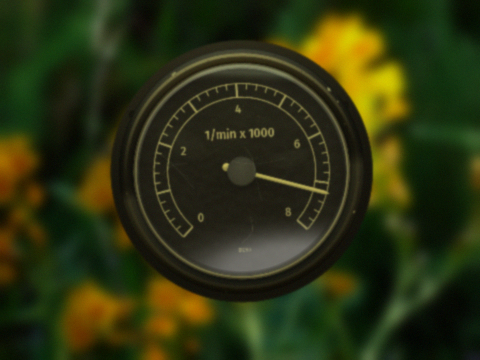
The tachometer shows 7200; rpm
